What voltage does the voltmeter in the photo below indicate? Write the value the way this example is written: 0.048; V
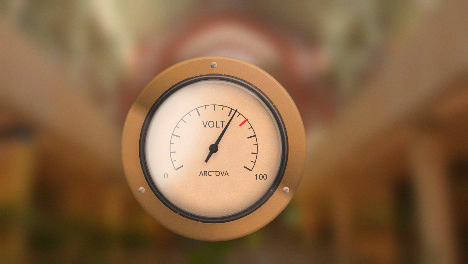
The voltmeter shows 62.5; V
